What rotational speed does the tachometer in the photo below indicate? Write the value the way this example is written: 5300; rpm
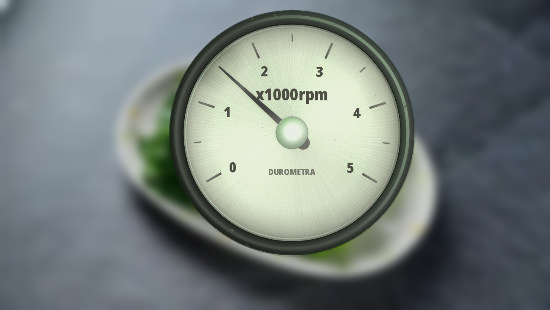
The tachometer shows 1500; rpm
